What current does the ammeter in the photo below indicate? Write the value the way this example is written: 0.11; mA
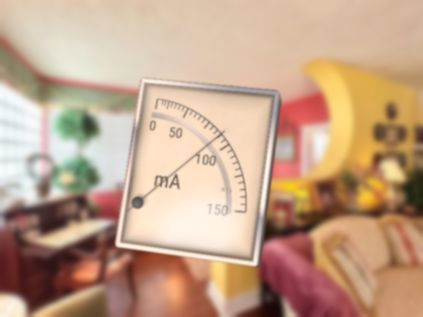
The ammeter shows 90; mA
